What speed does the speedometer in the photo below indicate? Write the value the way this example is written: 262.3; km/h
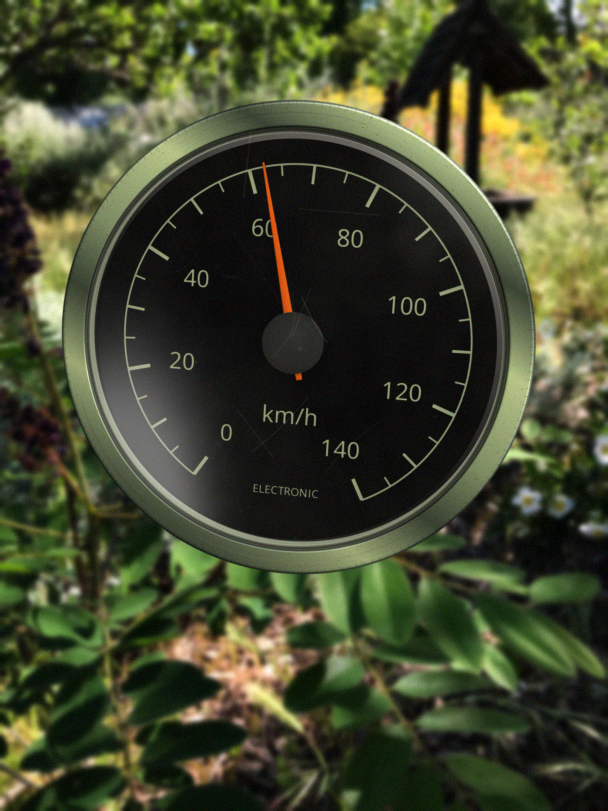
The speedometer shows 62.5; km/h
